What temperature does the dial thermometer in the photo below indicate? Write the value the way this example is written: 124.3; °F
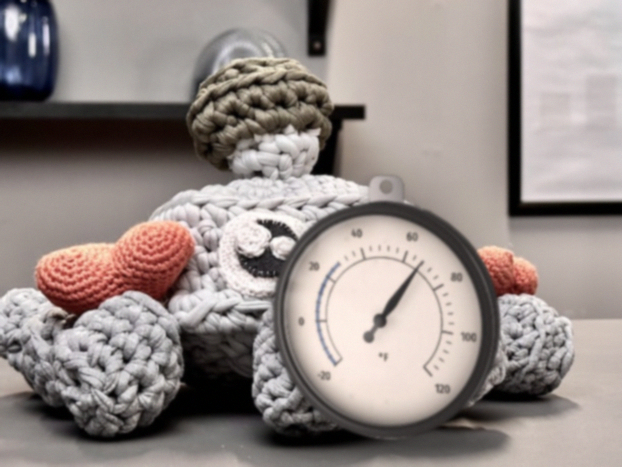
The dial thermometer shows 68; °F
